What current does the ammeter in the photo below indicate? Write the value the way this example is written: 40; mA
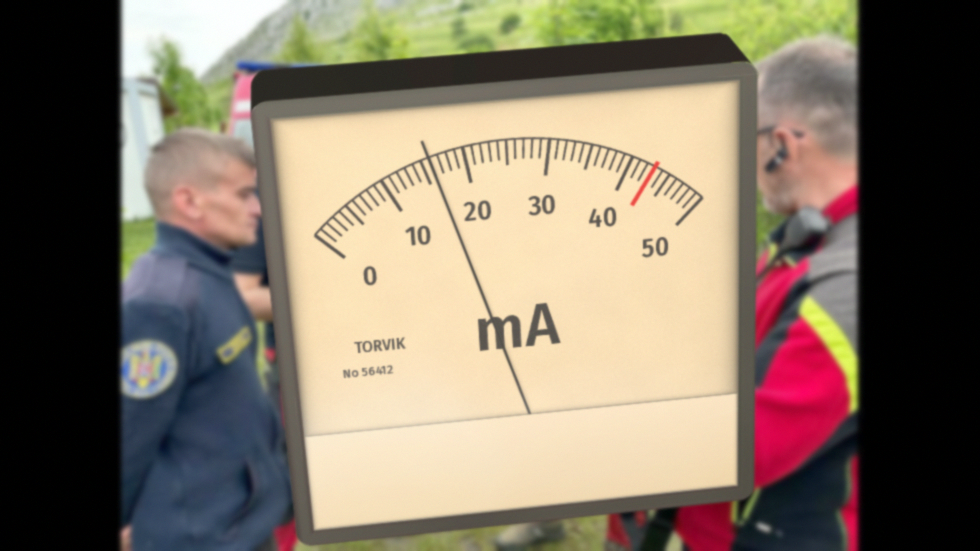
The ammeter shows 16; mA
